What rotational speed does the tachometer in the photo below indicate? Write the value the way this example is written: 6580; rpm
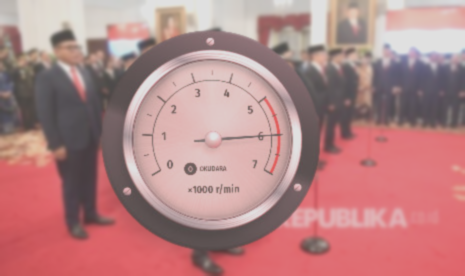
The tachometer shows 6000; rpm
